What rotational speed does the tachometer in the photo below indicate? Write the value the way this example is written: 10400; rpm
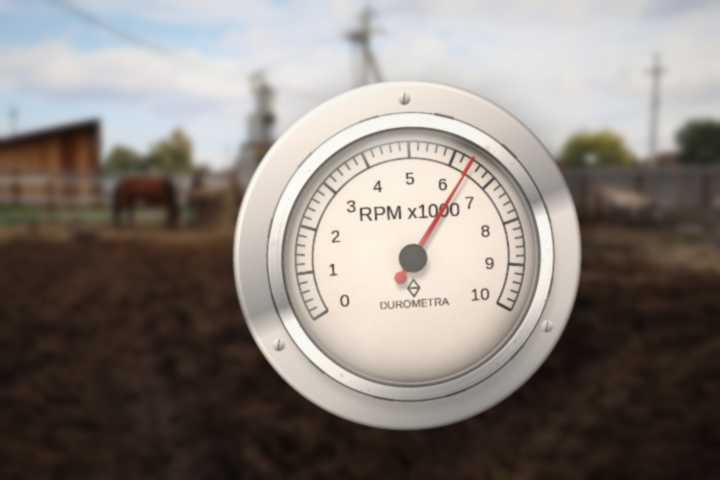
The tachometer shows 6400; rpm
